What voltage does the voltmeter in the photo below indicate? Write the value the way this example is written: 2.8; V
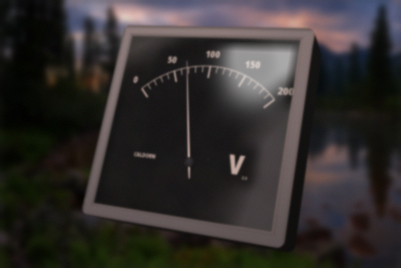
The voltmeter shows 70; V
